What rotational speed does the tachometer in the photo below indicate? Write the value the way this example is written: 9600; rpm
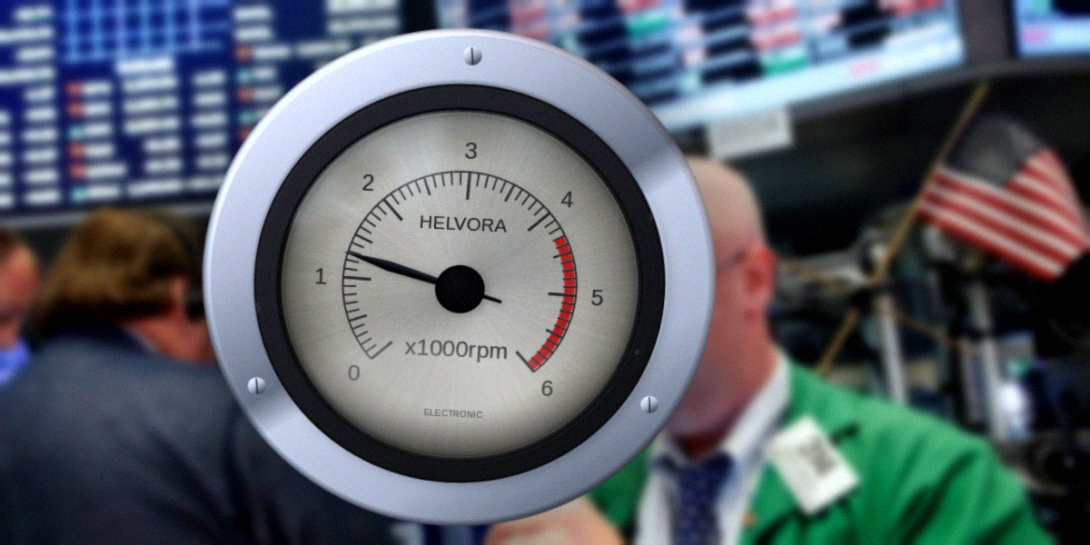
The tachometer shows 1300; rpm
